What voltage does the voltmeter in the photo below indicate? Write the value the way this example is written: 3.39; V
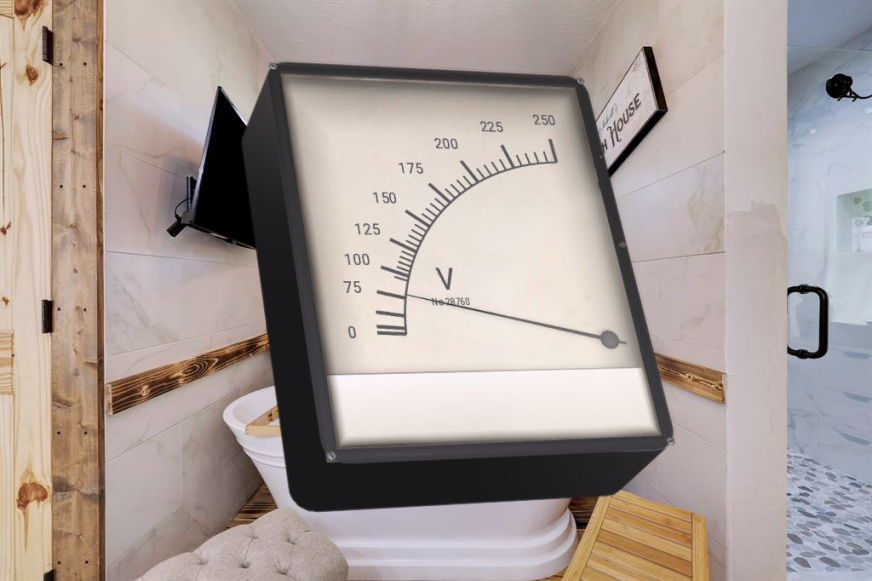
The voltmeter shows 75; V
